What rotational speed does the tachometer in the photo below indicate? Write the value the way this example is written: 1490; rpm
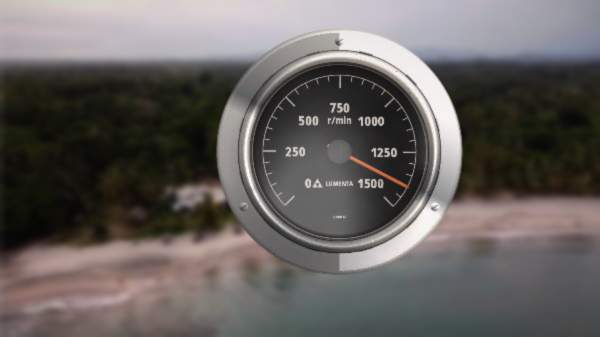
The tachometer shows 1400; rpm
